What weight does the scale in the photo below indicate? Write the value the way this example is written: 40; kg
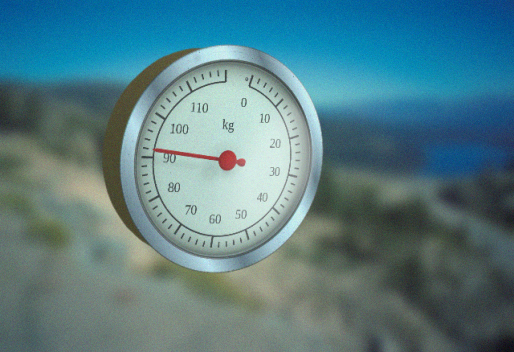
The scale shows 92; kg
